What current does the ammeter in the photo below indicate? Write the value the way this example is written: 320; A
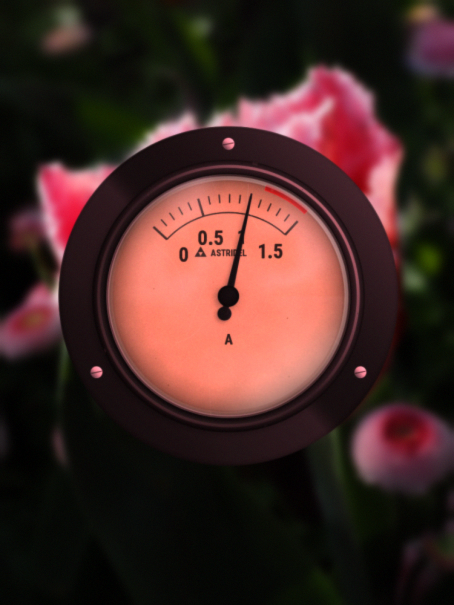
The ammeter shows 1; A
